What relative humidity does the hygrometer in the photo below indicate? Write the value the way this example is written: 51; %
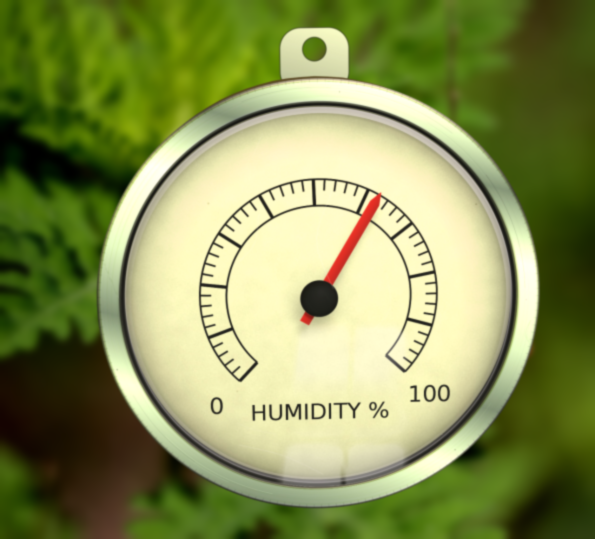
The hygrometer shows 62; %
